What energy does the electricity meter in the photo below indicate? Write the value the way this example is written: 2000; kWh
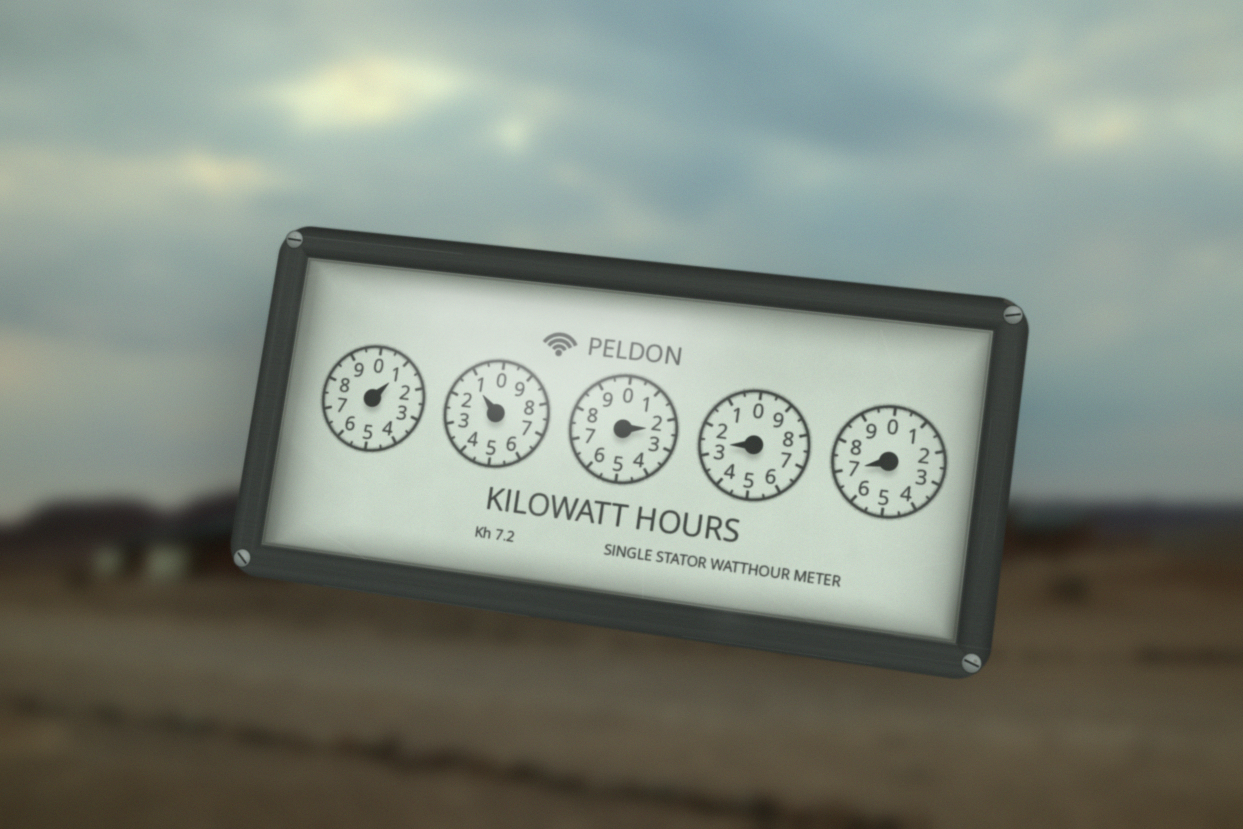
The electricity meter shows 11227; kWh
